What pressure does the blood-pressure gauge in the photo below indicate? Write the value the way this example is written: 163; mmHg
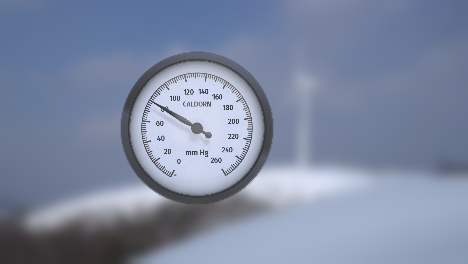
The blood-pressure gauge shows 80; mmHg
